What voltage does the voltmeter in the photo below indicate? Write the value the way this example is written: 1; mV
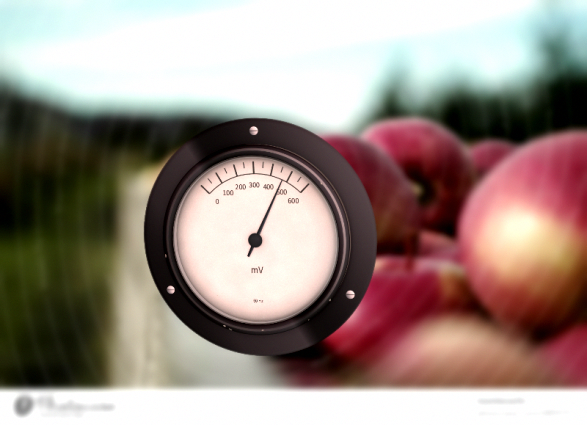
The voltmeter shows 475; mV
